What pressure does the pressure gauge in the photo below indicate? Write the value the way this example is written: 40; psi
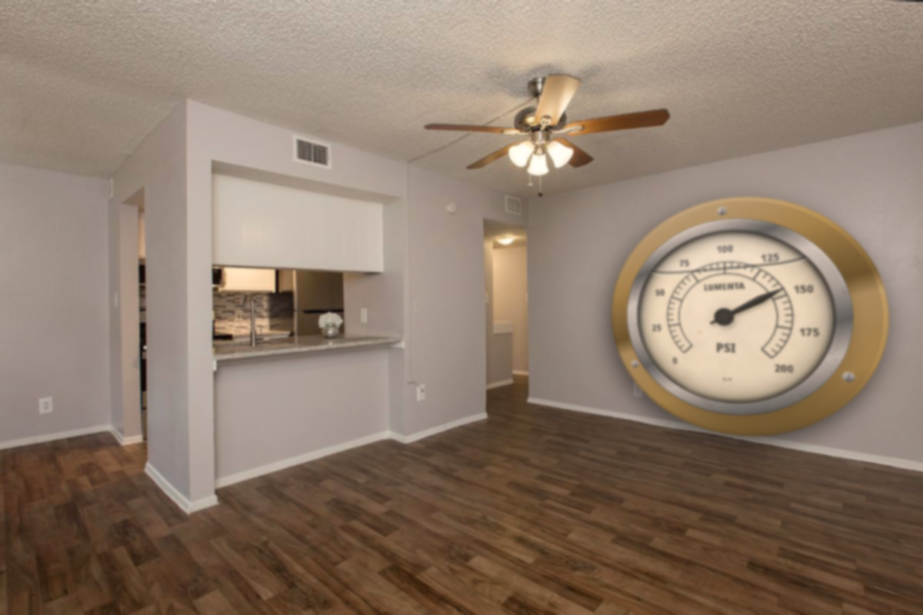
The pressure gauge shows 145; psi
